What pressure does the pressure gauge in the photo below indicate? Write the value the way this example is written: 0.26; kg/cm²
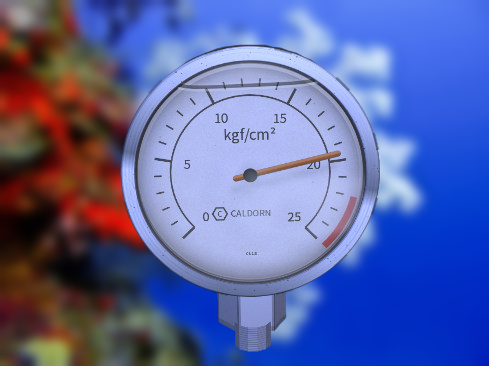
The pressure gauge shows 19.5; kg/cm²
